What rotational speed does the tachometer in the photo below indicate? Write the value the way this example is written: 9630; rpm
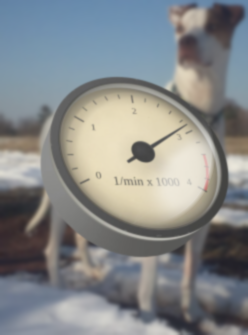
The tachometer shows 2900; rpm
